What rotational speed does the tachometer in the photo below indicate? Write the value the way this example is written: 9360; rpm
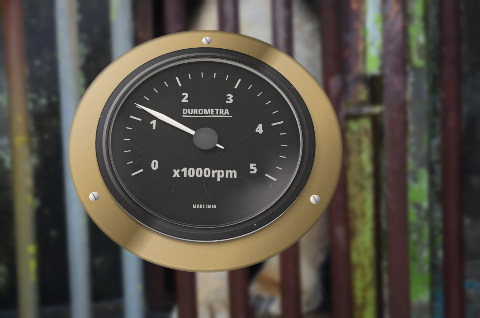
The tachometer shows 1200; rpm
